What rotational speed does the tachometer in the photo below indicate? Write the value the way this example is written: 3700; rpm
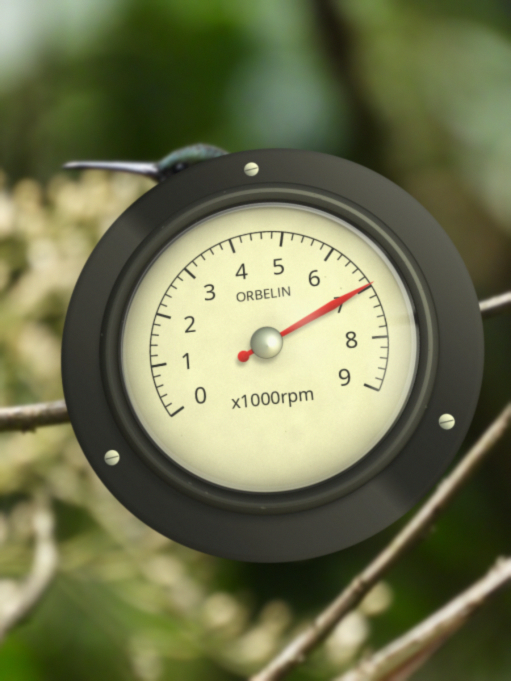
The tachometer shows 7000; rpm
